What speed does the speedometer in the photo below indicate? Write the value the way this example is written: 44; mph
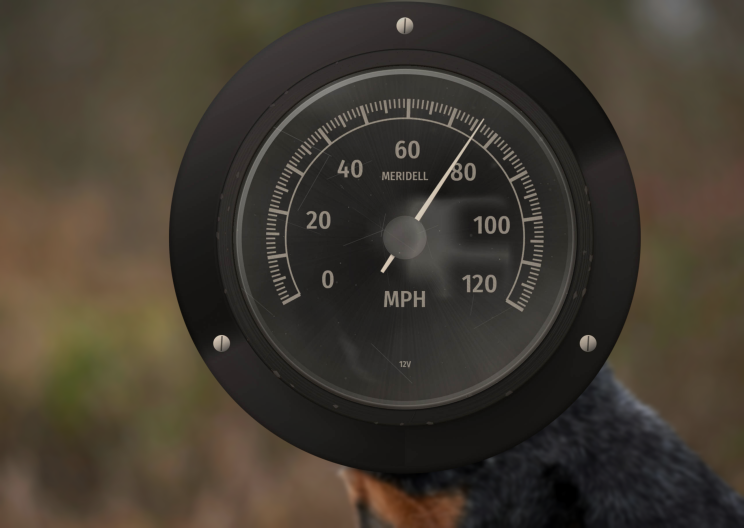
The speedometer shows 76; mph
